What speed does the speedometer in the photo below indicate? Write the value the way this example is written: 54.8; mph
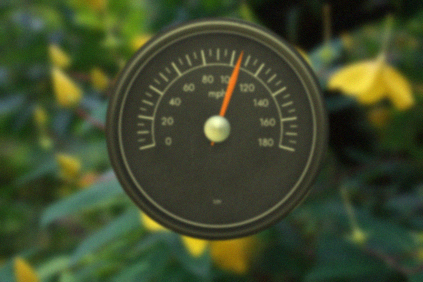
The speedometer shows 105; mph
